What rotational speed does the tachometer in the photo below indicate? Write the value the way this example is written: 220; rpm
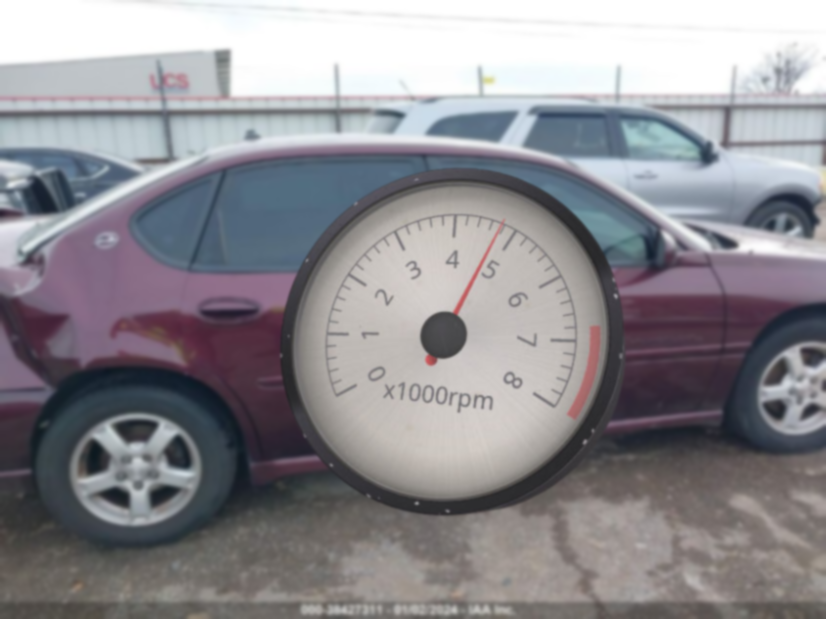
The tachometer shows 4800; rpm
